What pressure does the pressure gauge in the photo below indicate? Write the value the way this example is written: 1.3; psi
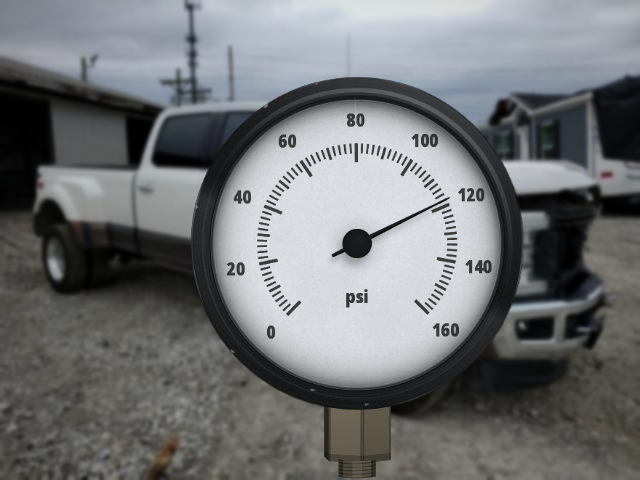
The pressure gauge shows 118; psi
